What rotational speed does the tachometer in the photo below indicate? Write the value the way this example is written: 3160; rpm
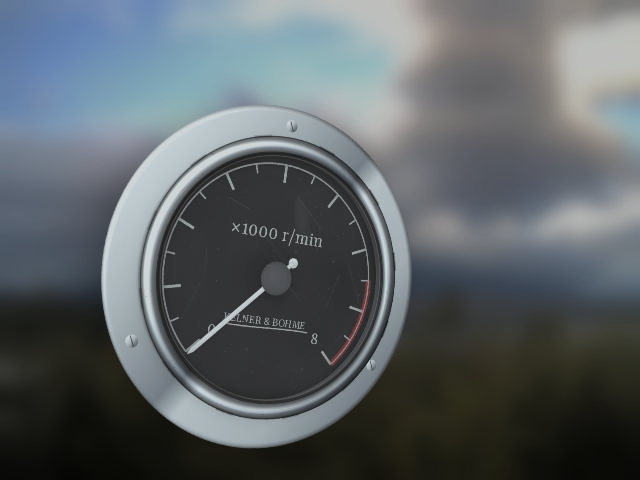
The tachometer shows 0; rpm
